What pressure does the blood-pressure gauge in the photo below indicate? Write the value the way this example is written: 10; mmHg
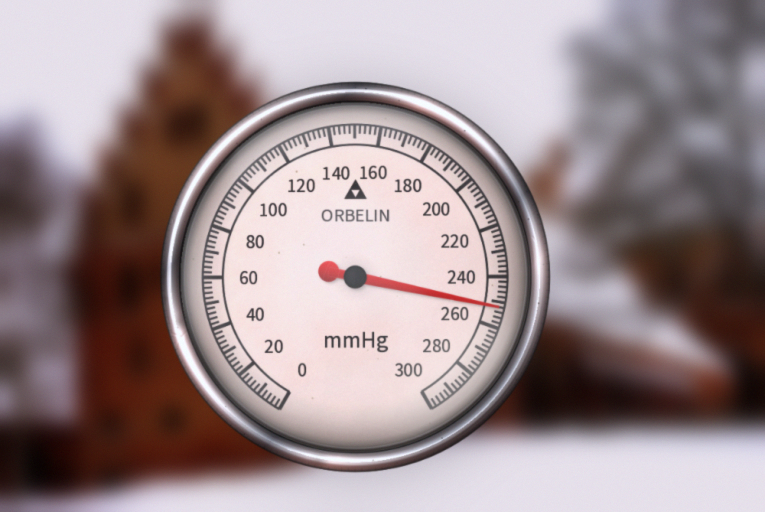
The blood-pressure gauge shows 252; mmHg
